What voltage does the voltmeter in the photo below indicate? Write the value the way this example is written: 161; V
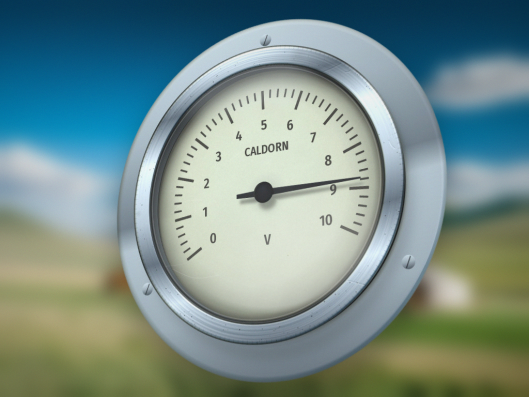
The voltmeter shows 8.8; V
